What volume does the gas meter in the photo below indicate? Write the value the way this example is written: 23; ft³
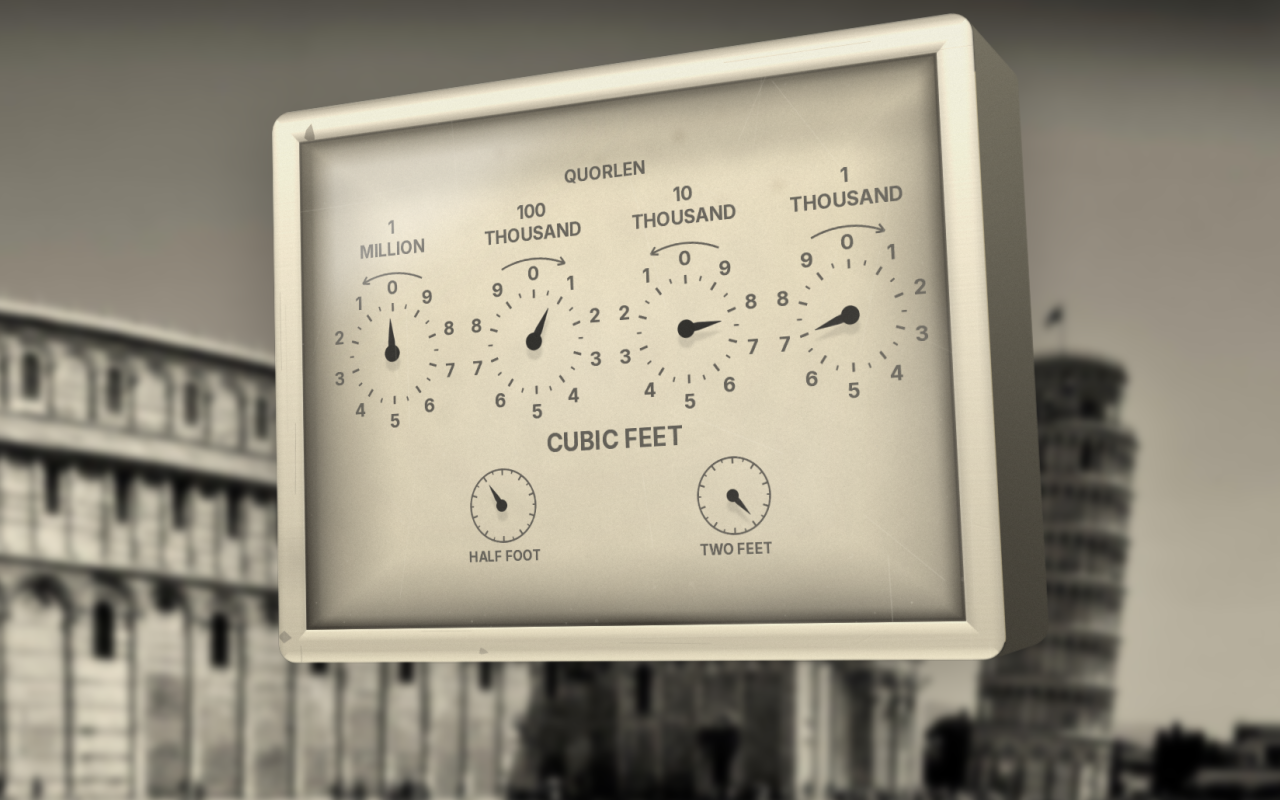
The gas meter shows 7700; ft³
